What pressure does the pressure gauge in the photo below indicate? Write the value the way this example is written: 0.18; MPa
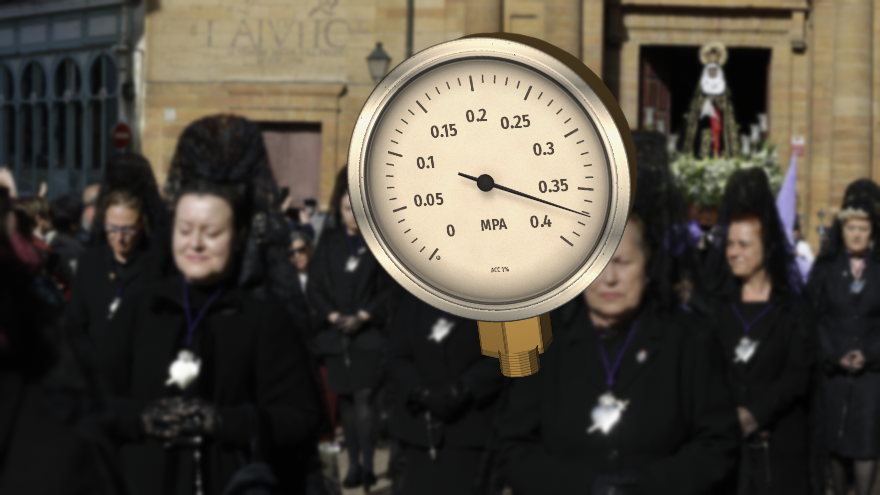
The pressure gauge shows 0.37; MPa
